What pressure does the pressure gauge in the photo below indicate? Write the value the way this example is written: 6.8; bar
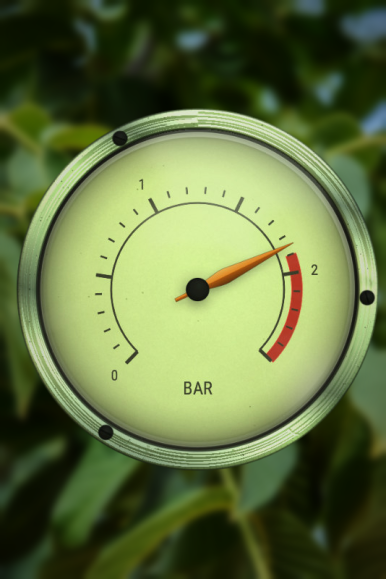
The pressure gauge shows 1.85; bar
